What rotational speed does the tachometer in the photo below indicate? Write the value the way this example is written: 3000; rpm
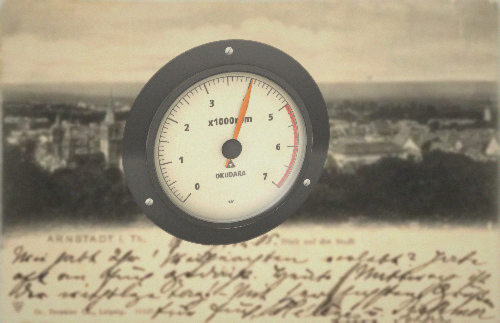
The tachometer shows 4000; rpm
